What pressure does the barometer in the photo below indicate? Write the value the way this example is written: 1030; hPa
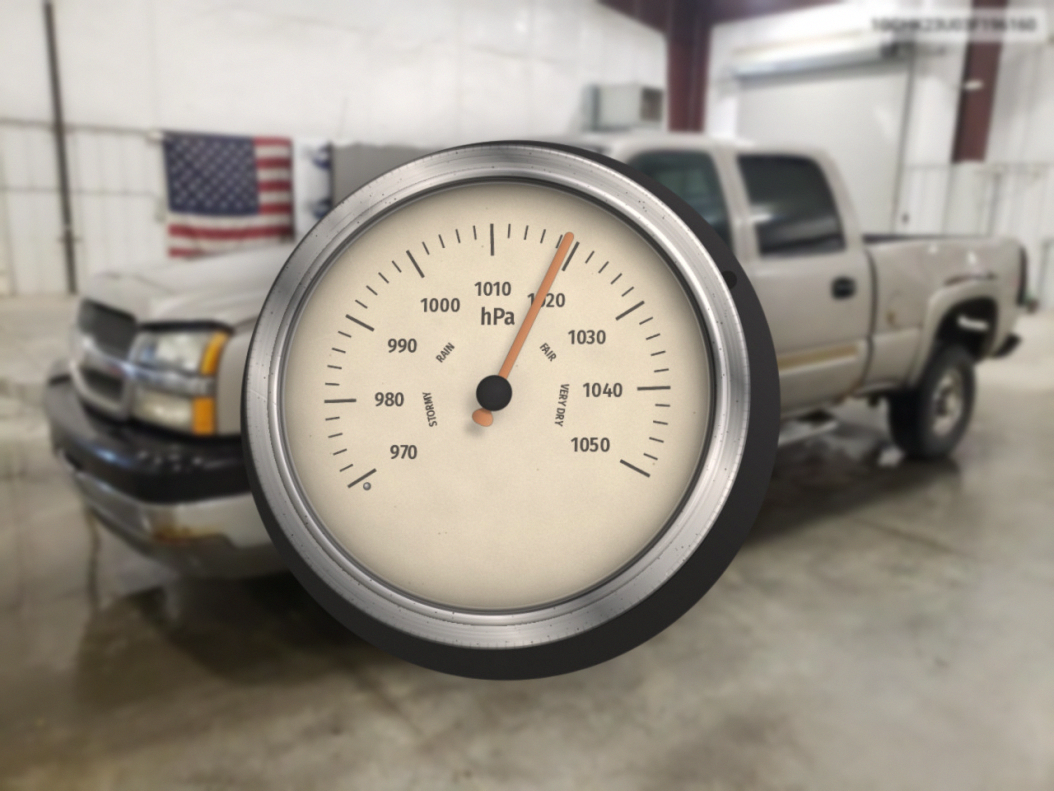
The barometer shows 1019; hPa
